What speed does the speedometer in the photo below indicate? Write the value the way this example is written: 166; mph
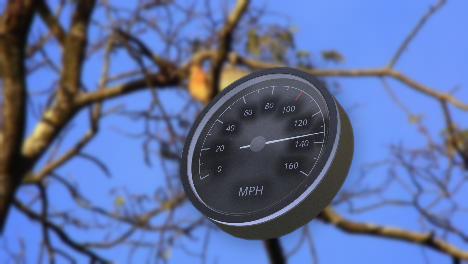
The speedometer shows 135; mph
